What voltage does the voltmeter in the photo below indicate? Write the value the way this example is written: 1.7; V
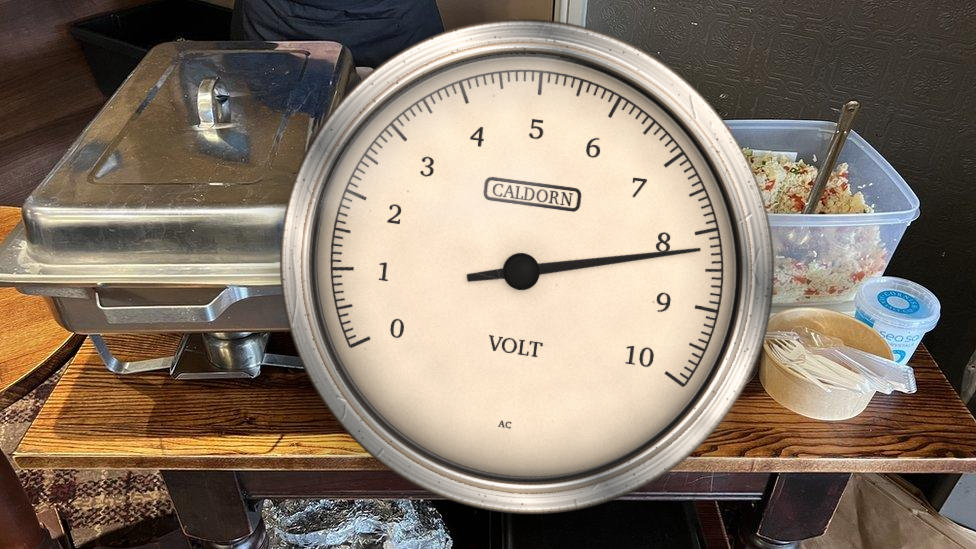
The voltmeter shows 8.2; V
